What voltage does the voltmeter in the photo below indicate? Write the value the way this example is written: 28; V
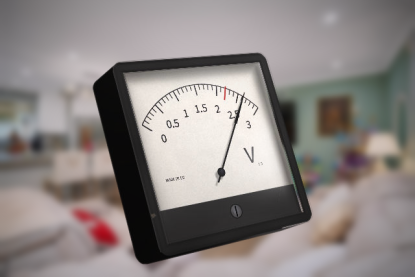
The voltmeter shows 2.6; V
